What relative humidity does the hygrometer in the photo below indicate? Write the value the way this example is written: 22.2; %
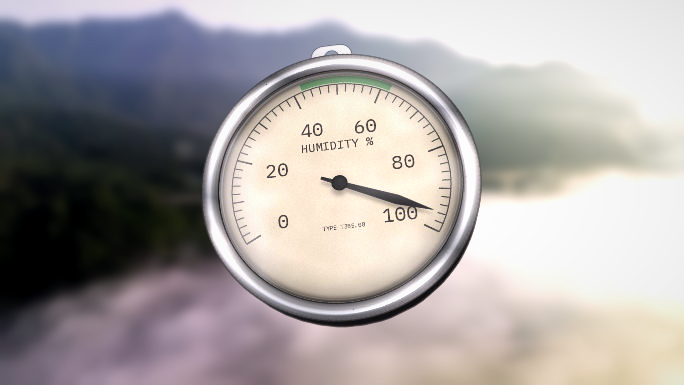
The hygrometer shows 96; %
